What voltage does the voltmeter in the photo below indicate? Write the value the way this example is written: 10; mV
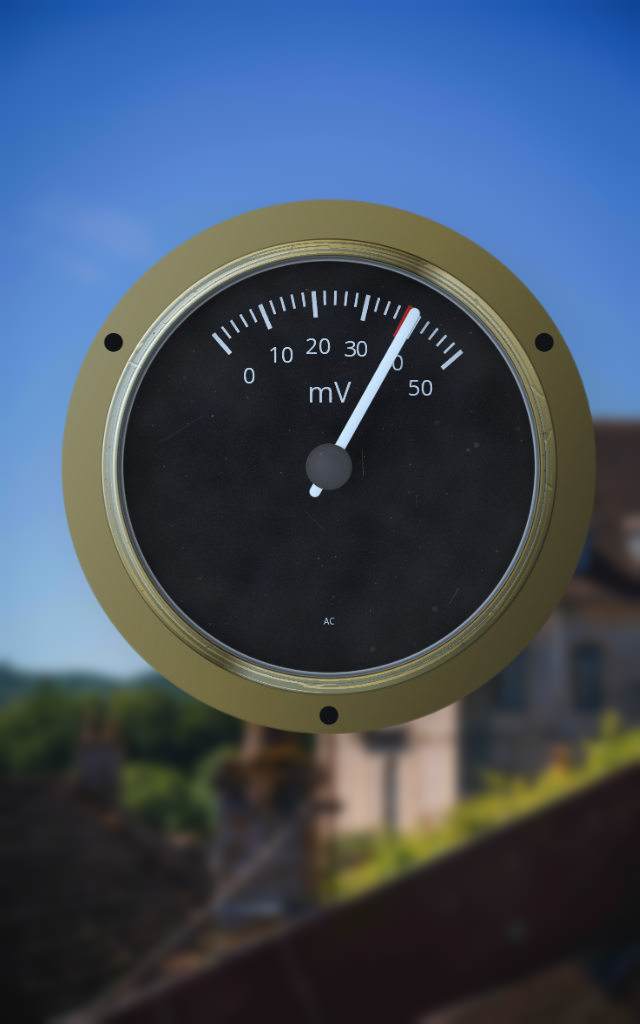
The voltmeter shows 39; mV
